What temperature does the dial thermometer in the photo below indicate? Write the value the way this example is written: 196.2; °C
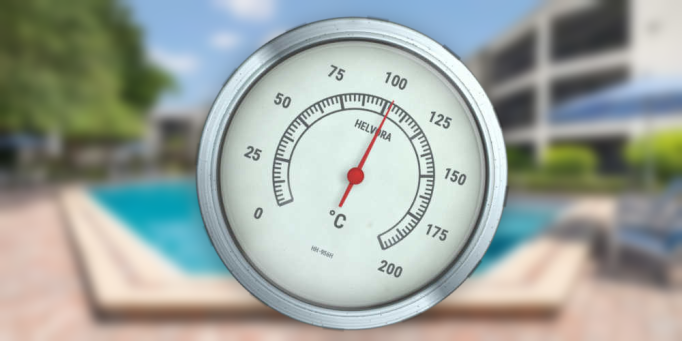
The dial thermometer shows 102.5; °C
